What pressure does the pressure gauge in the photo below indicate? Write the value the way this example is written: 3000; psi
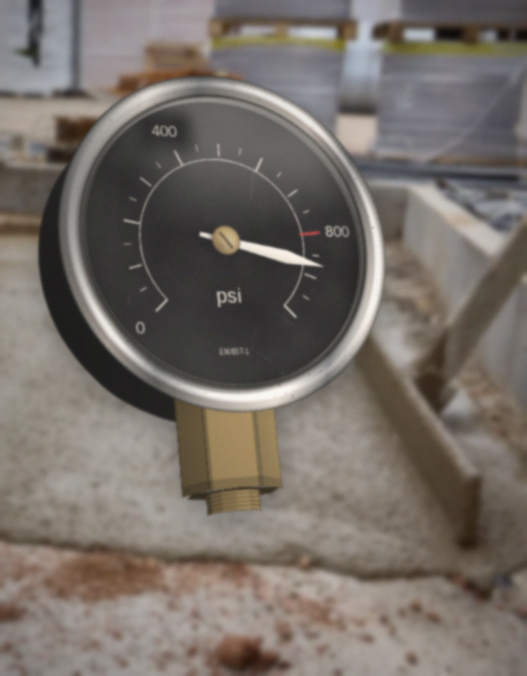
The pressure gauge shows 875; psi
